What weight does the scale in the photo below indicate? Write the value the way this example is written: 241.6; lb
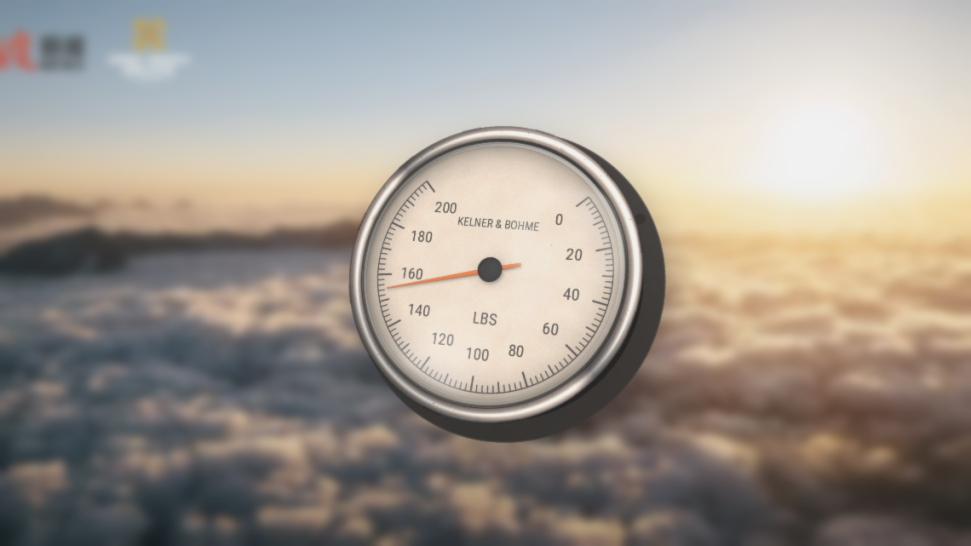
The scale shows 154; lb
